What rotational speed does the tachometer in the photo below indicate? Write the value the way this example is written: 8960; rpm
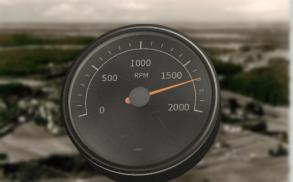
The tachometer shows 1700; rpm
